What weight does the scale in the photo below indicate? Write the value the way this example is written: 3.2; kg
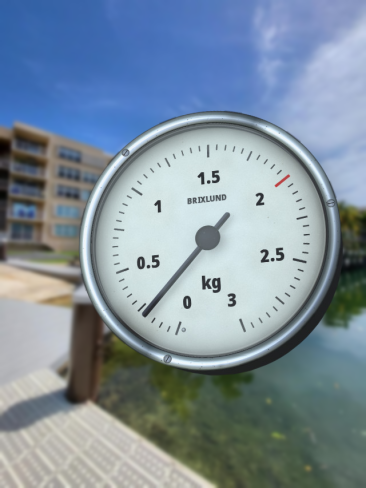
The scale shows 0.2; kg
